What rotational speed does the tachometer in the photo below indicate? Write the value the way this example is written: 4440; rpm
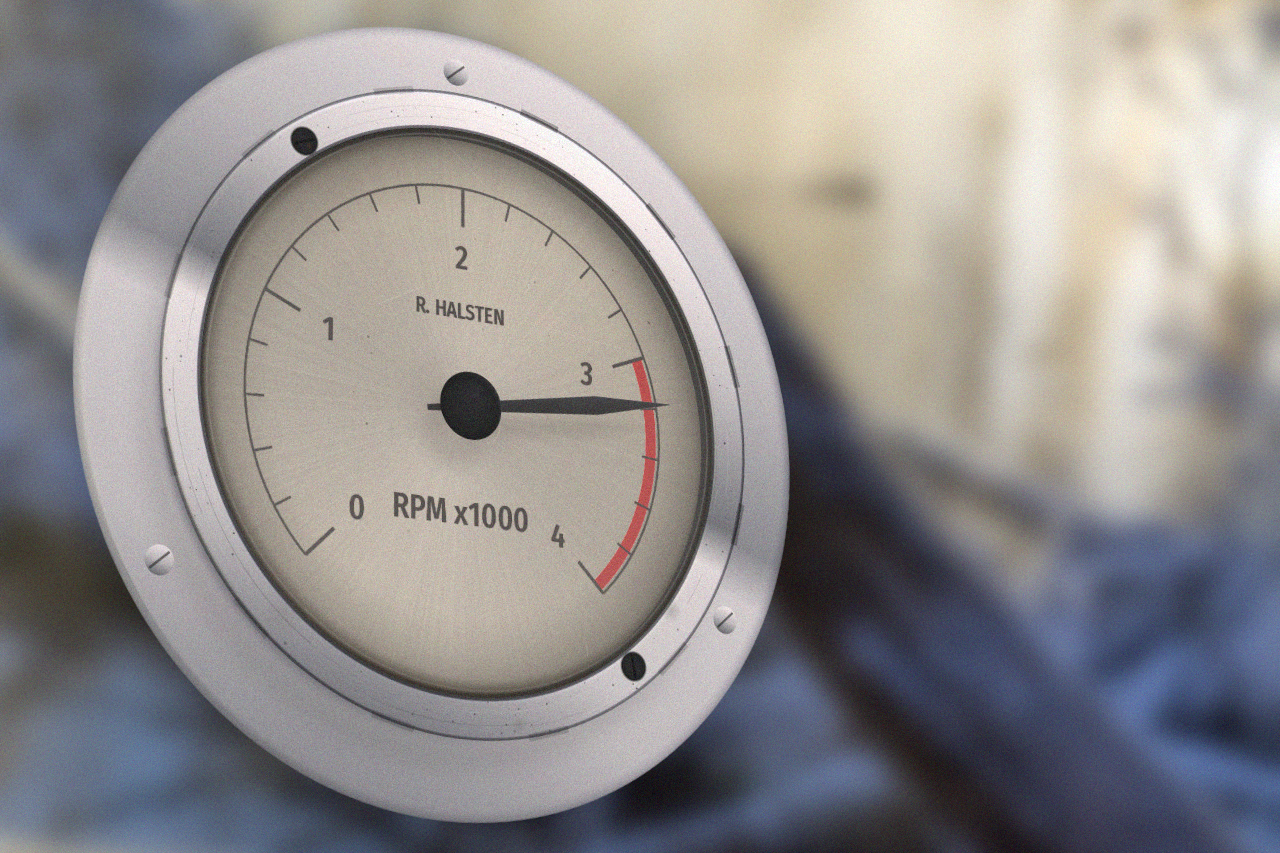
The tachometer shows 3200; rpm
